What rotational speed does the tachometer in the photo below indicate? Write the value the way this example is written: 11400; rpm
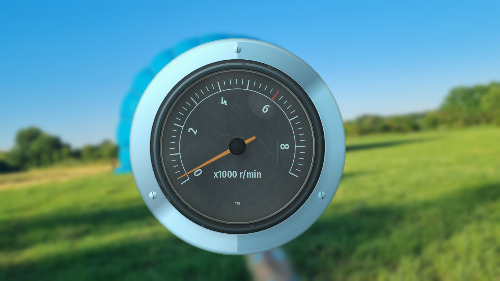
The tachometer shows 200; rpm
